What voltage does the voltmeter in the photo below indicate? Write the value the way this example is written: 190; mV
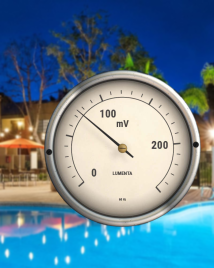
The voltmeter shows 75; mV
